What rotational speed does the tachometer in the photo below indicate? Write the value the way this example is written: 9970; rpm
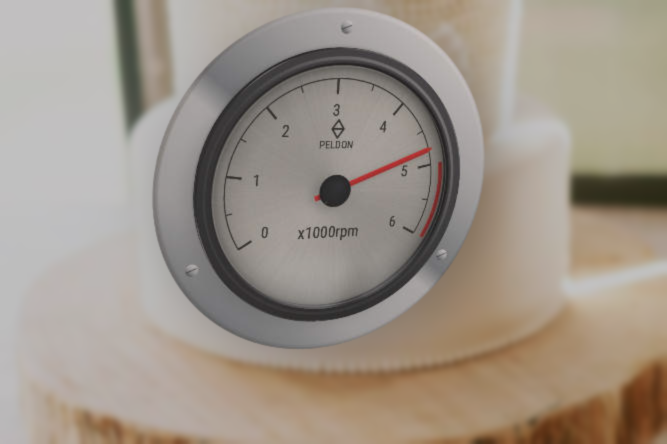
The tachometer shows 4750; rpm
